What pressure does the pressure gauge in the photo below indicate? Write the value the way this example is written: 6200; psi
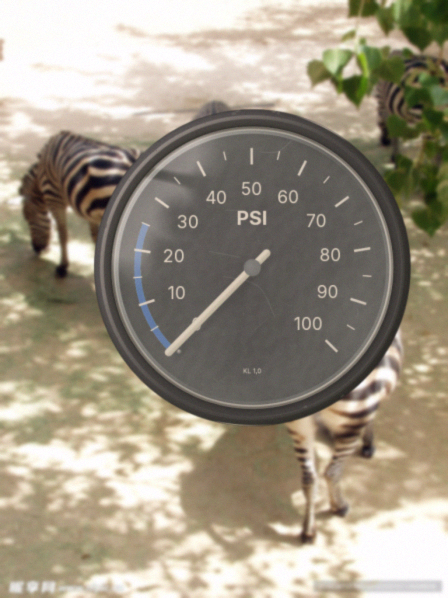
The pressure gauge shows 0; psi
